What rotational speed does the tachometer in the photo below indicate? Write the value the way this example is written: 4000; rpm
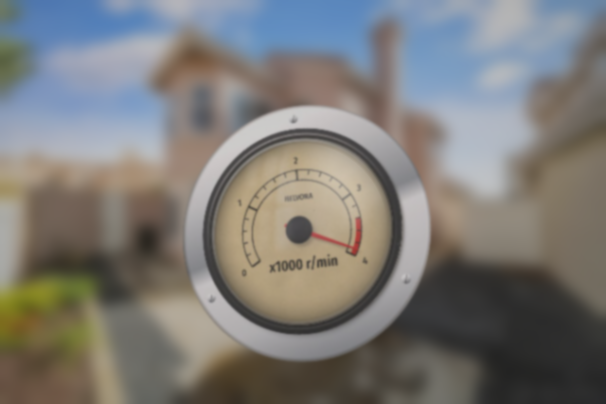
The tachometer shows 3900; rpm
